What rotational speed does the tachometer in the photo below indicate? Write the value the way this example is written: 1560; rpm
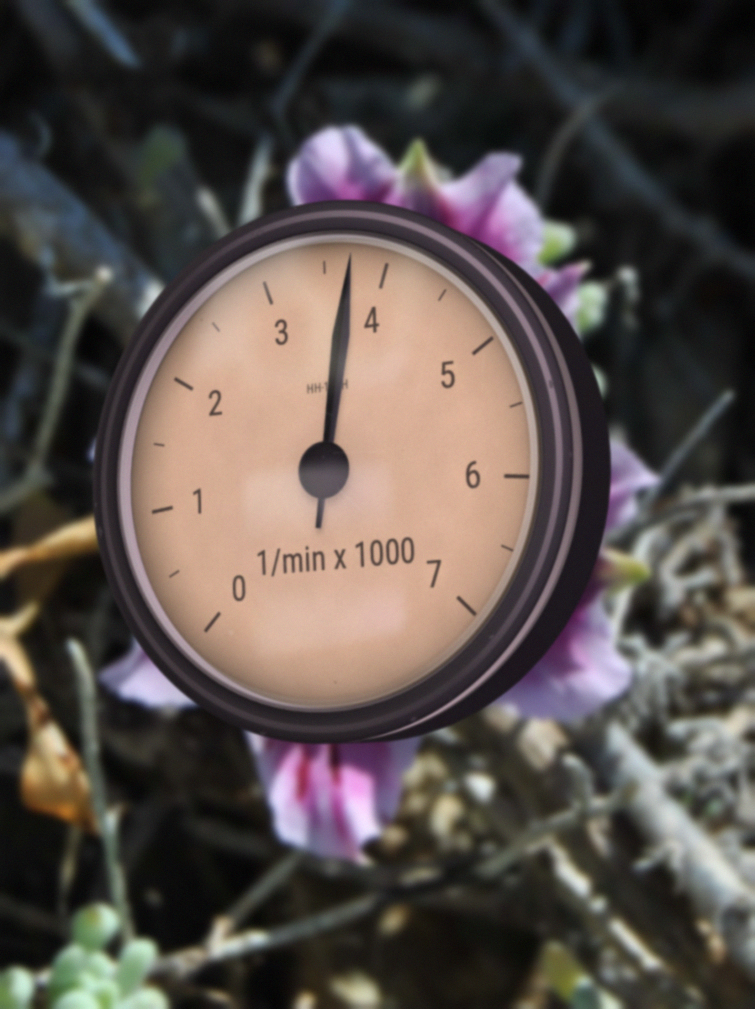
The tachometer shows 3750; rpm
